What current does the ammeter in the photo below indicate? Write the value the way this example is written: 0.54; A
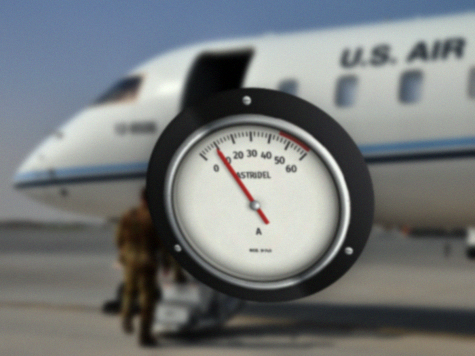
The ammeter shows 10; A
